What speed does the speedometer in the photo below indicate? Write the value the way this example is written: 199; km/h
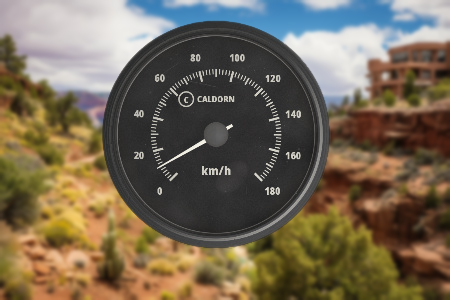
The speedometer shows 10; km/h
